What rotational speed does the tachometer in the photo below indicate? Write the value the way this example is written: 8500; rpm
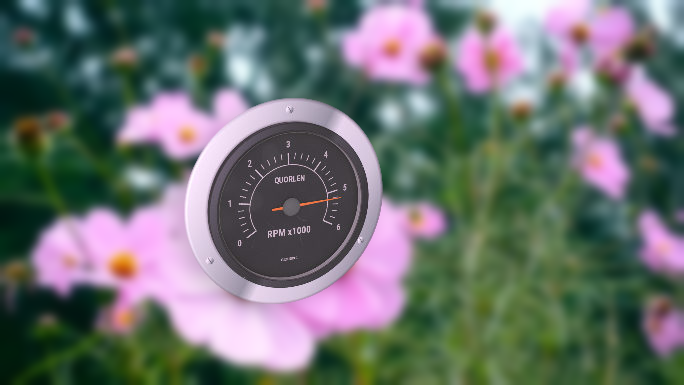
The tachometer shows 5200; rpm
